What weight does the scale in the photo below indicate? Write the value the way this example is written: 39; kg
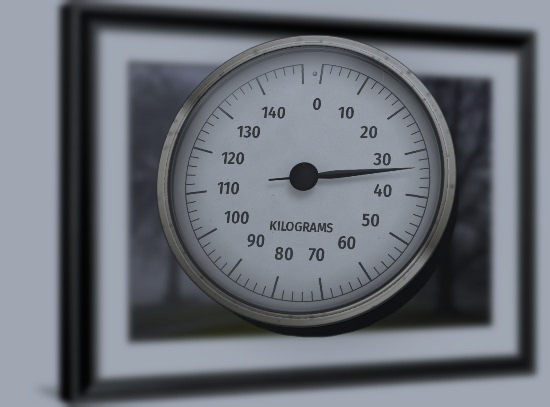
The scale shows 34; kg
